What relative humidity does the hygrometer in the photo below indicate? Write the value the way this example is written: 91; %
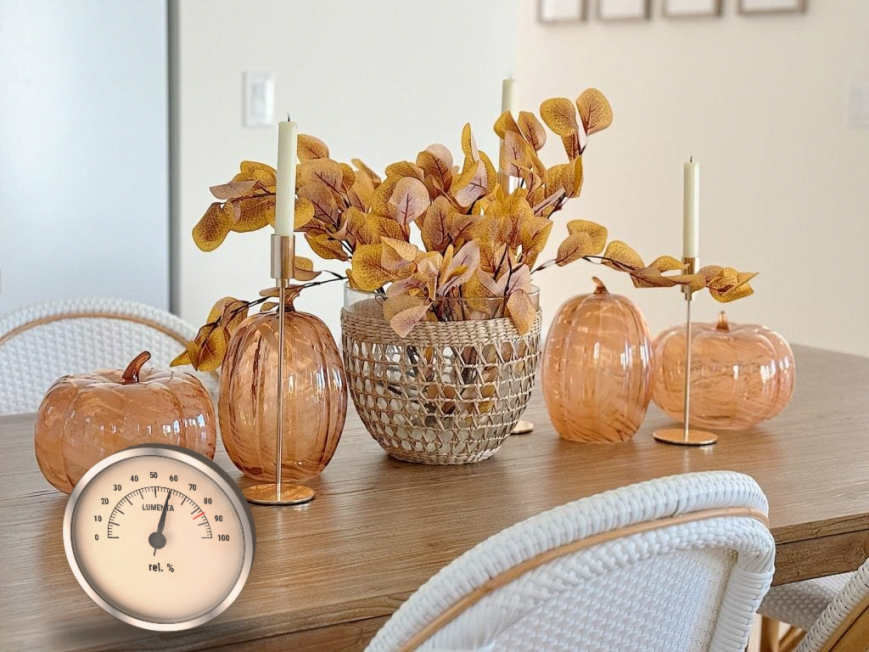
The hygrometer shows 60; %
